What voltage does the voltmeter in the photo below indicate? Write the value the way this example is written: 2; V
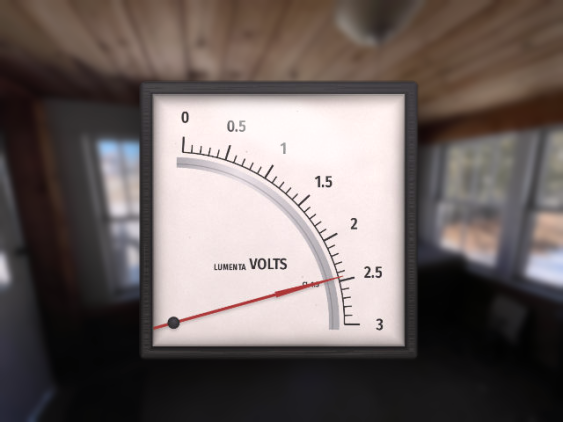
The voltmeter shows 2.45; V
